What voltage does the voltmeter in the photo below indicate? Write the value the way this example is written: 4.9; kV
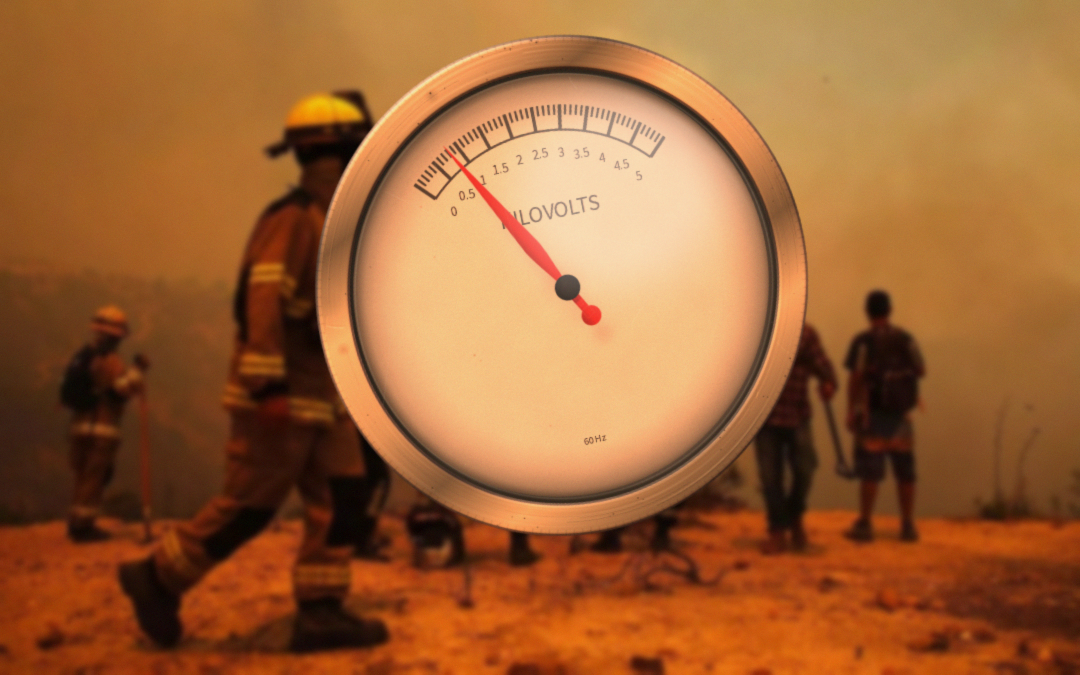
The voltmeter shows 0.8; kV
